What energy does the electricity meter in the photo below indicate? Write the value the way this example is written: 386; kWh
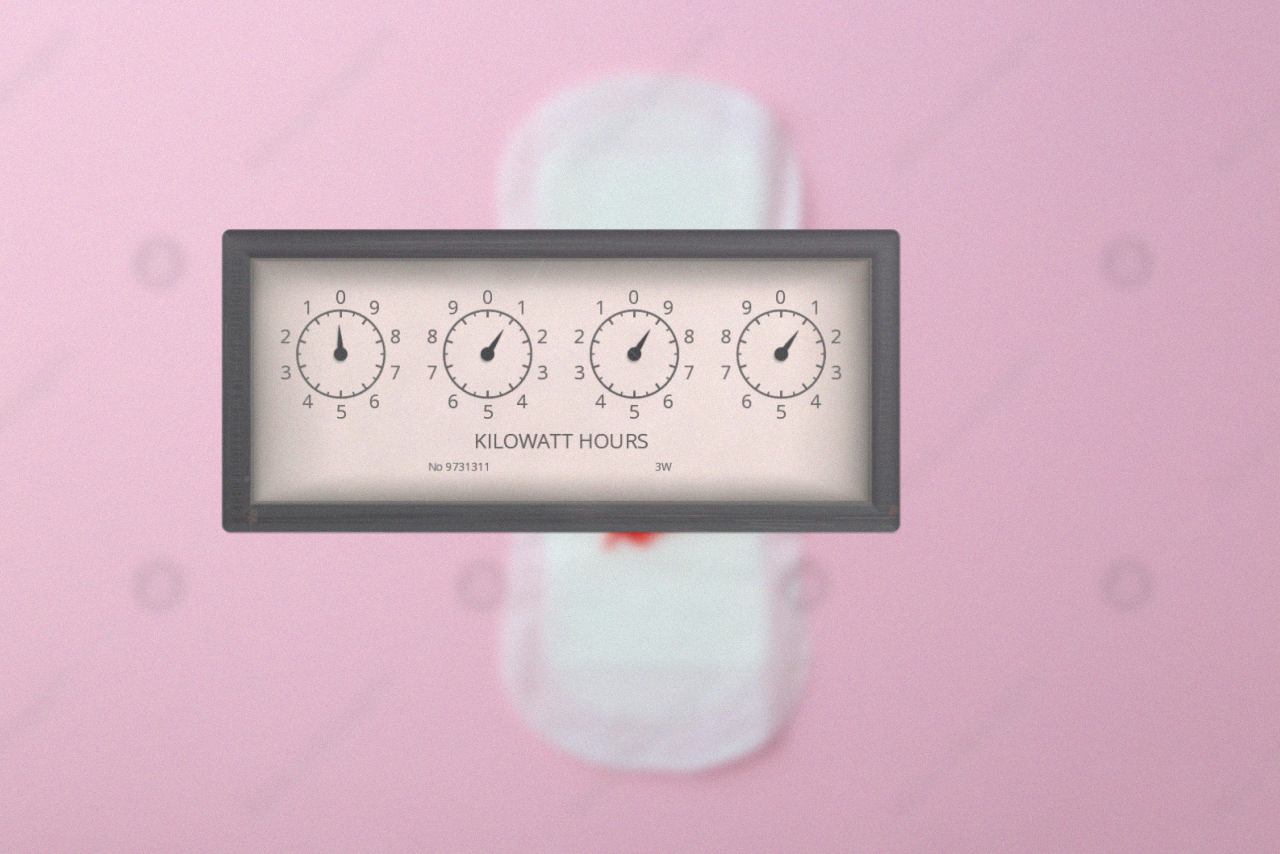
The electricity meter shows 91; kWh
